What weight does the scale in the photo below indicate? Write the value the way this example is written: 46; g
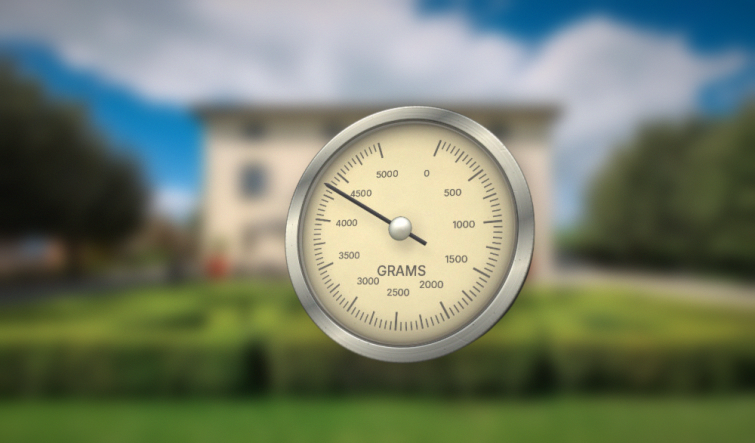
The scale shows 4350; g
